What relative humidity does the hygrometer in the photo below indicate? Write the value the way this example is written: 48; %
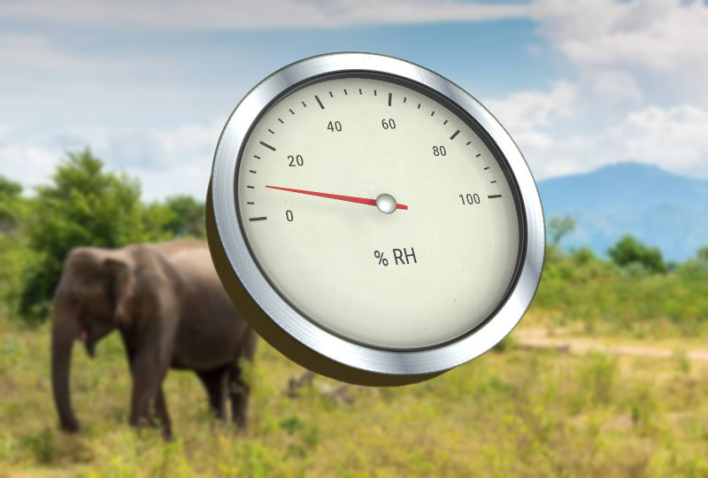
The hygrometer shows 8; %
